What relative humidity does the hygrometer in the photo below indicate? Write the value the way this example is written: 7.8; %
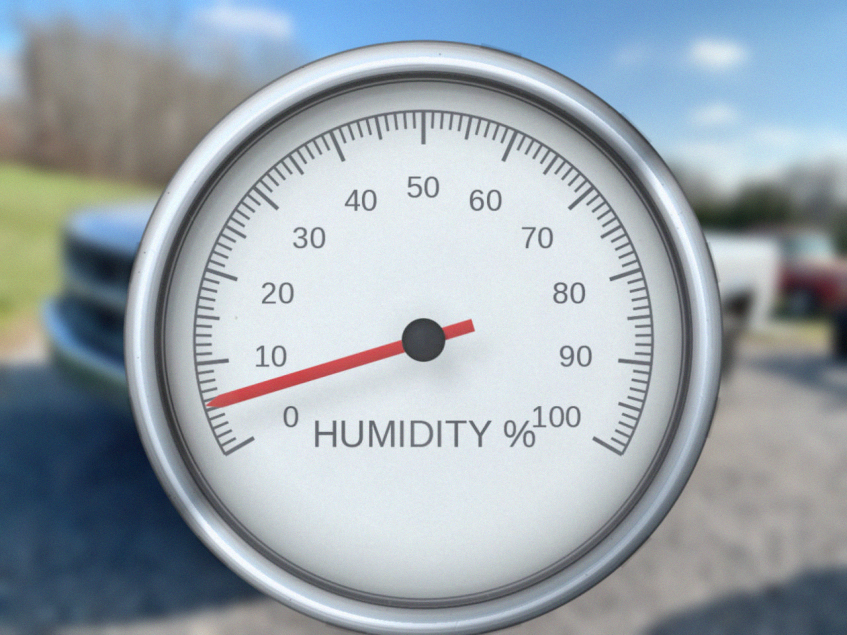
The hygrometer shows 5.5; %
